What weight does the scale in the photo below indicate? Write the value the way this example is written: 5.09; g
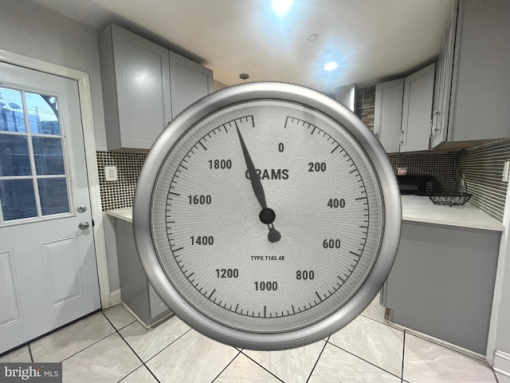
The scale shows 1940; g
